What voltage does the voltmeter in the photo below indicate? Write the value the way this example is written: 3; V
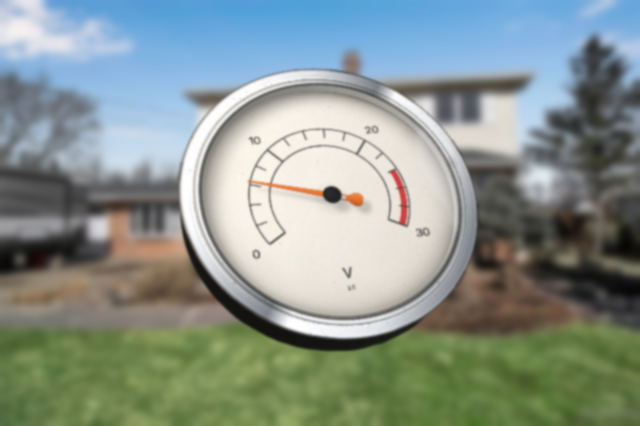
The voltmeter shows 6; V
